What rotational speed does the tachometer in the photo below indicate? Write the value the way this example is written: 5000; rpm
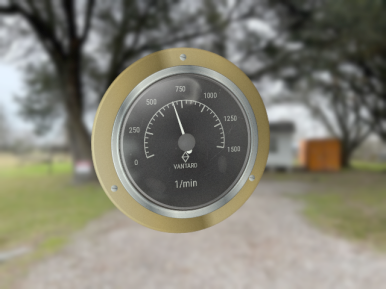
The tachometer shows 650; rpm
